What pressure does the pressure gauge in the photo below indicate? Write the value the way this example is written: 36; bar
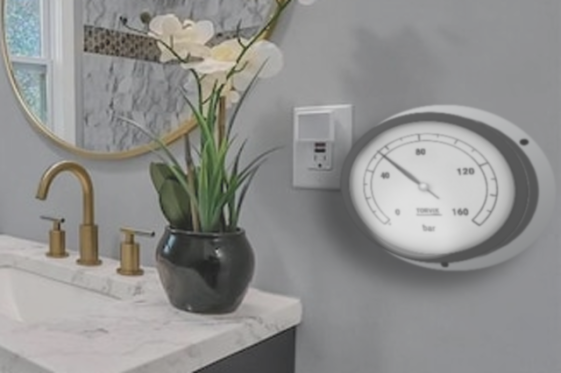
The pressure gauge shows 55; bar
